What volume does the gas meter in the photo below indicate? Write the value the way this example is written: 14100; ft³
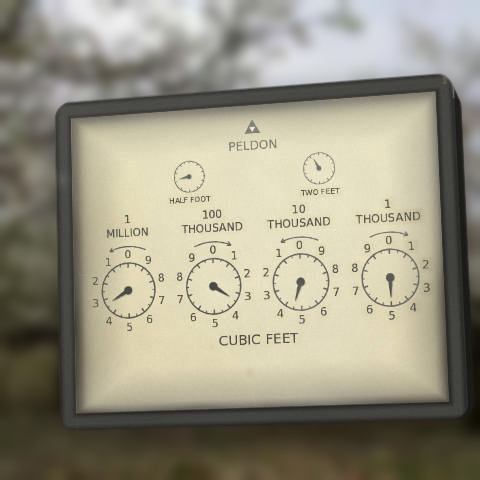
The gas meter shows 334500; ft³
